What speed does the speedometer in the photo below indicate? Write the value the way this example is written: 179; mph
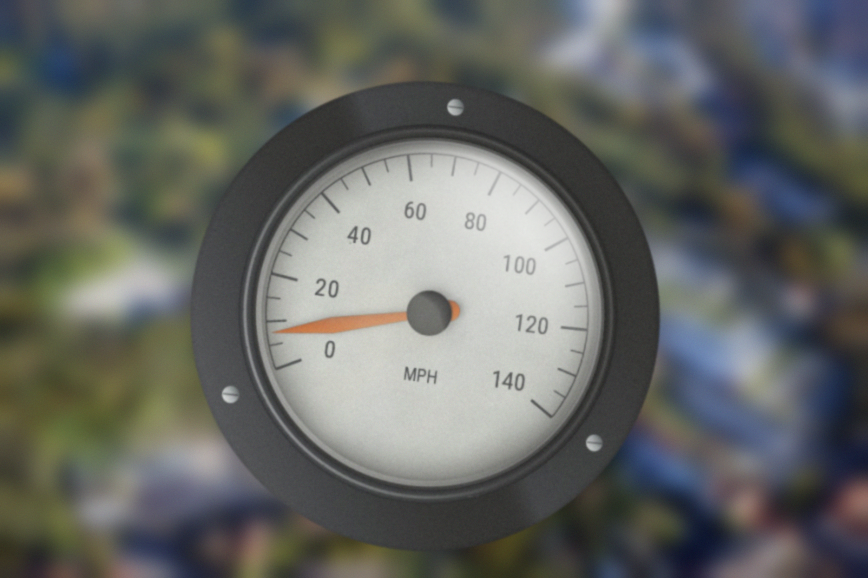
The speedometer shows 7.5; mph
